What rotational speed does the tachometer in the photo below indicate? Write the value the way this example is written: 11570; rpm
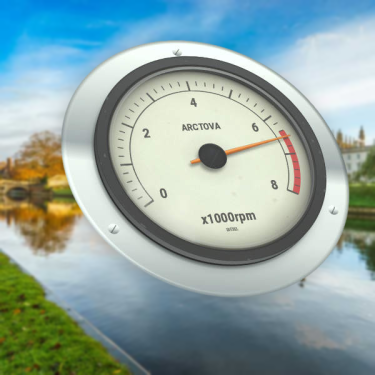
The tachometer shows 6600; rpm
